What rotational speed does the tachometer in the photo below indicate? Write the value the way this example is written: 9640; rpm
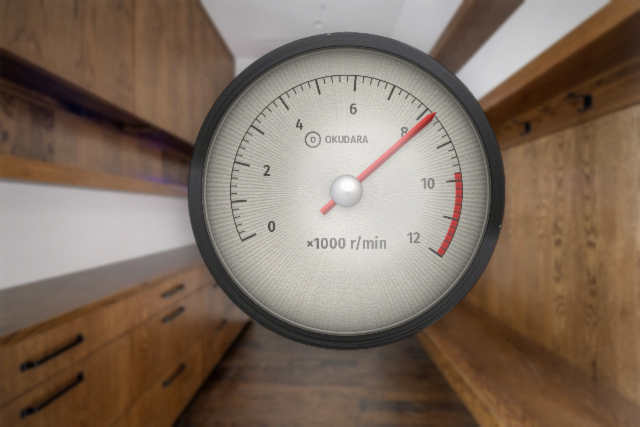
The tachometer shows 8200; rpm
